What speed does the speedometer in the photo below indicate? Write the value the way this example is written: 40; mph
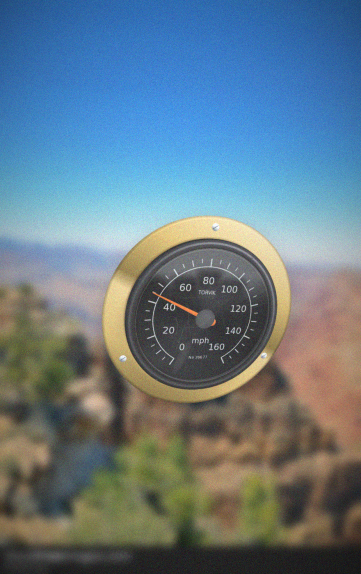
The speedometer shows 45; mph
